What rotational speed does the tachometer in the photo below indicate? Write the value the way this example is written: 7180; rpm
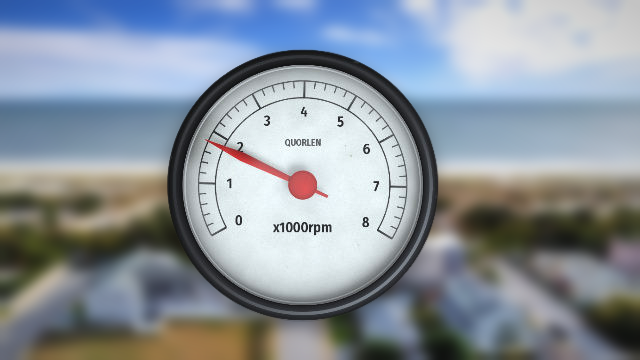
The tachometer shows 1800; rpm
